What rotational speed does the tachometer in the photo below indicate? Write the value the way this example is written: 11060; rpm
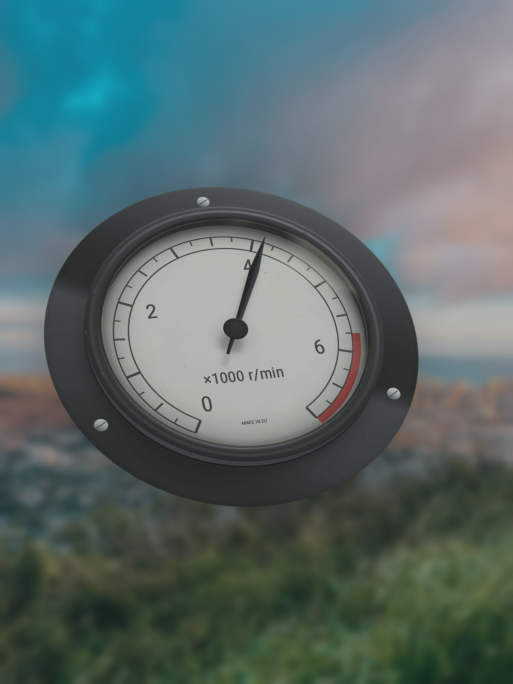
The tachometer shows 4125; rpm
